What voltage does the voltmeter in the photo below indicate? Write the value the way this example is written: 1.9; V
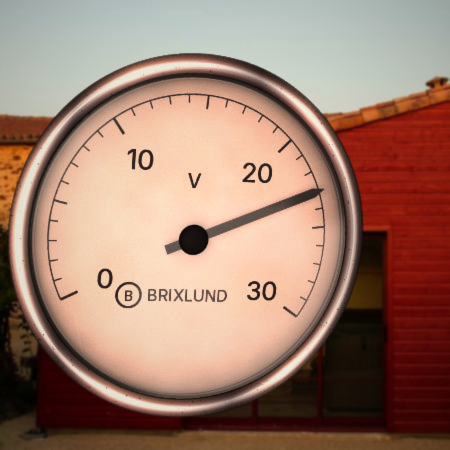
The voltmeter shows 23; V
